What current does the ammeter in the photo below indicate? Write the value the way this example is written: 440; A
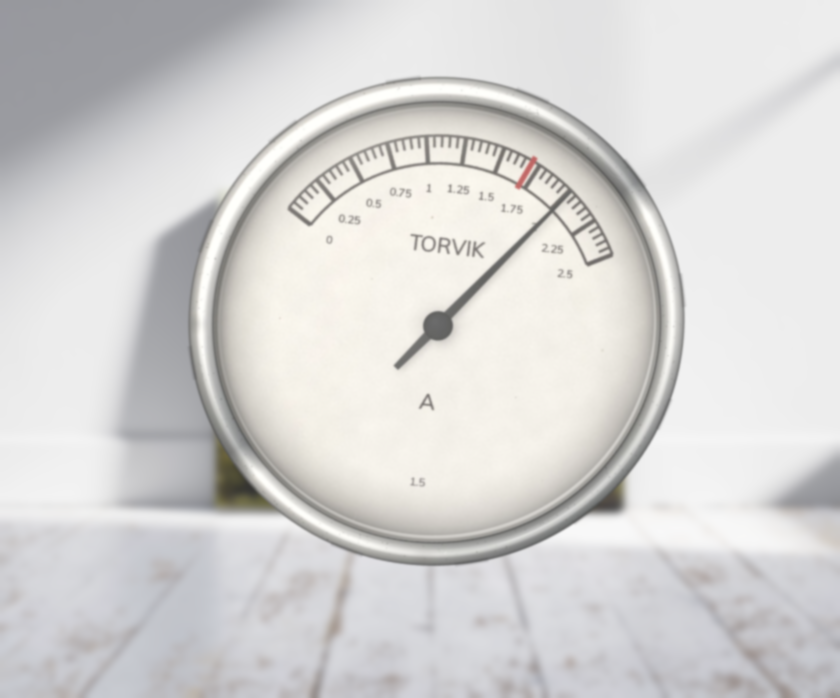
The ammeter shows 2; A
